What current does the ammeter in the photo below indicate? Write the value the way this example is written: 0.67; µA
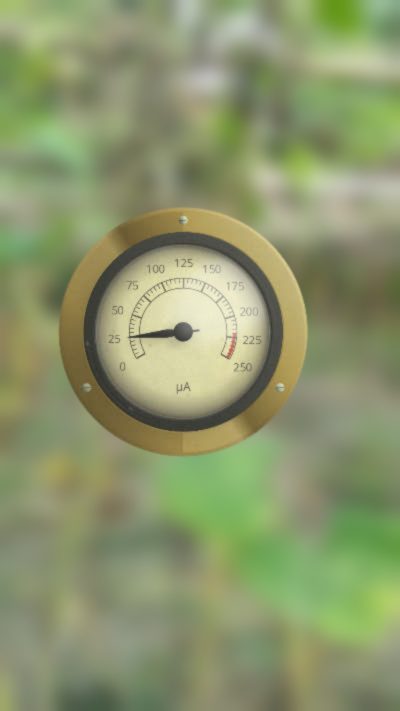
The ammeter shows 25; µA
